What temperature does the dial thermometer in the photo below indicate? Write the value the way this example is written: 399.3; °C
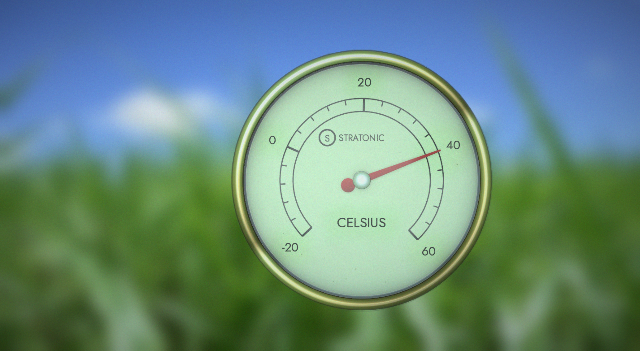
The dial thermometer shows 40; °C
